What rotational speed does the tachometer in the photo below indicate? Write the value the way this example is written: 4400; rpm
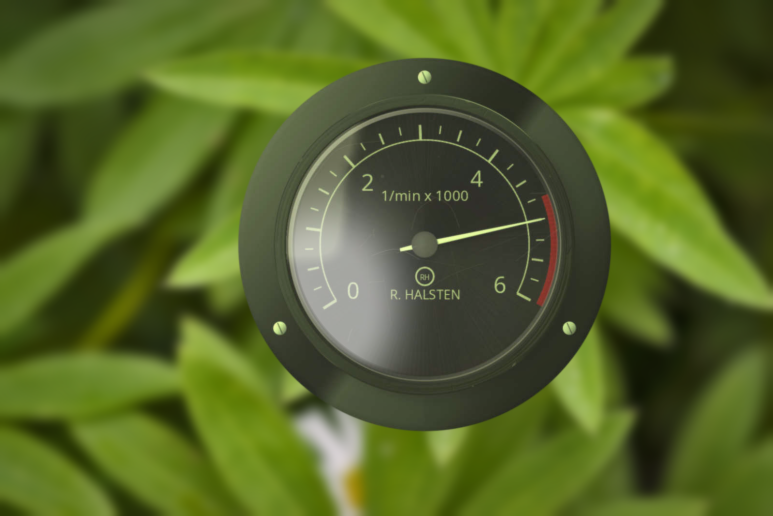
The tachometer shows 5000; rpm
